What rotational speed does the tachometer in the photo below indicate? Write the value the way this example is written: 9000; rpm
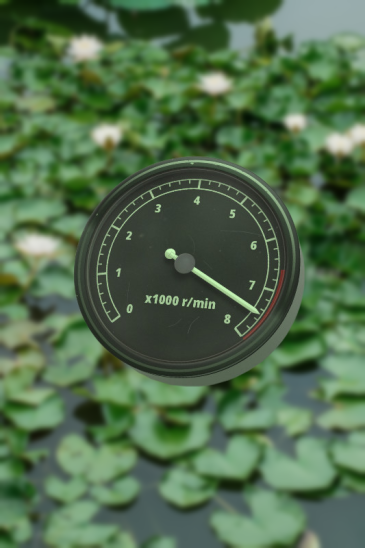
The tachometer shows 7500; rpm
